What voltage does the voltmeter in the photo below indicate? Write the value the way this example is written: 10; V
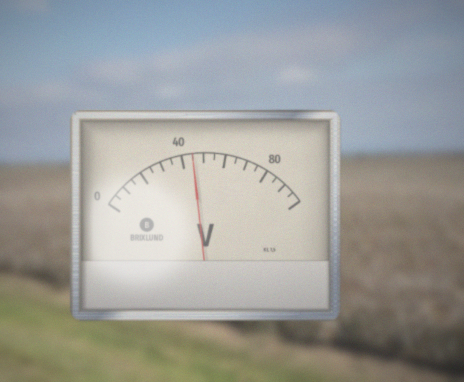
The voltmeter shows 45; V
